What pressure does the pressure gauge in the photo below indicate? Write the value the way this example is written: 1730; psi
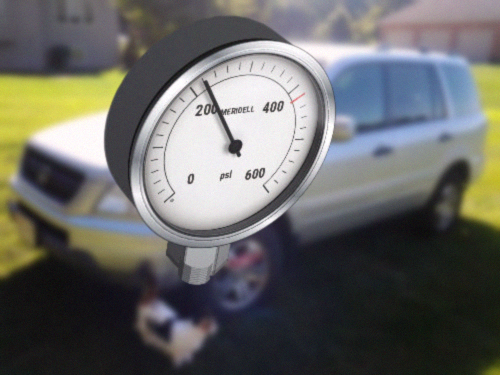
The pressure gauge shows 220; psi
